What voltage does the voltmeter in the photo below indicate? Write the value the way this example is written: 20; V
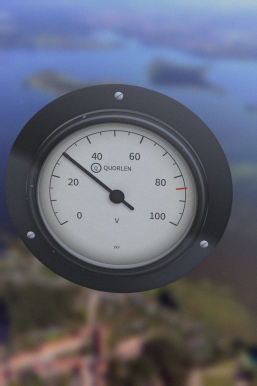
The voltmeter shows 30; V
